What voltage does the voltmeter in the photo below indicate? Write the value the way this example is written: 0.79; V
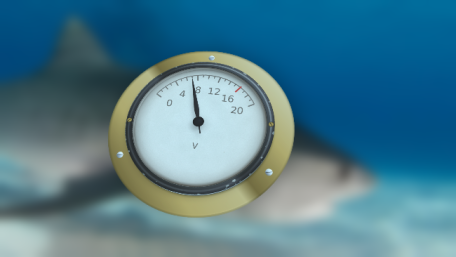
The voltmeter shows 7; V
